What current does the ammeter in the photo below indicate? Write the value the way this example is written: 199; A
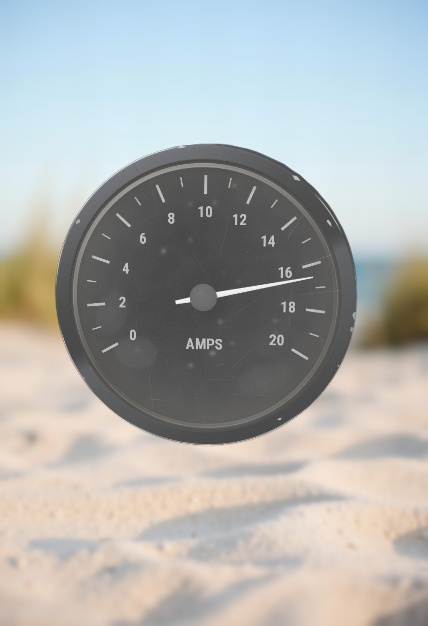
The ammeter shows 16.5; A
